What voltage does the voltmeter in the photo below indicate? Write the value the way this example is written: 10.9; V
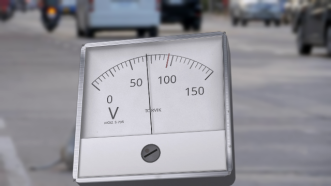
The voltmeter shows 70; V
